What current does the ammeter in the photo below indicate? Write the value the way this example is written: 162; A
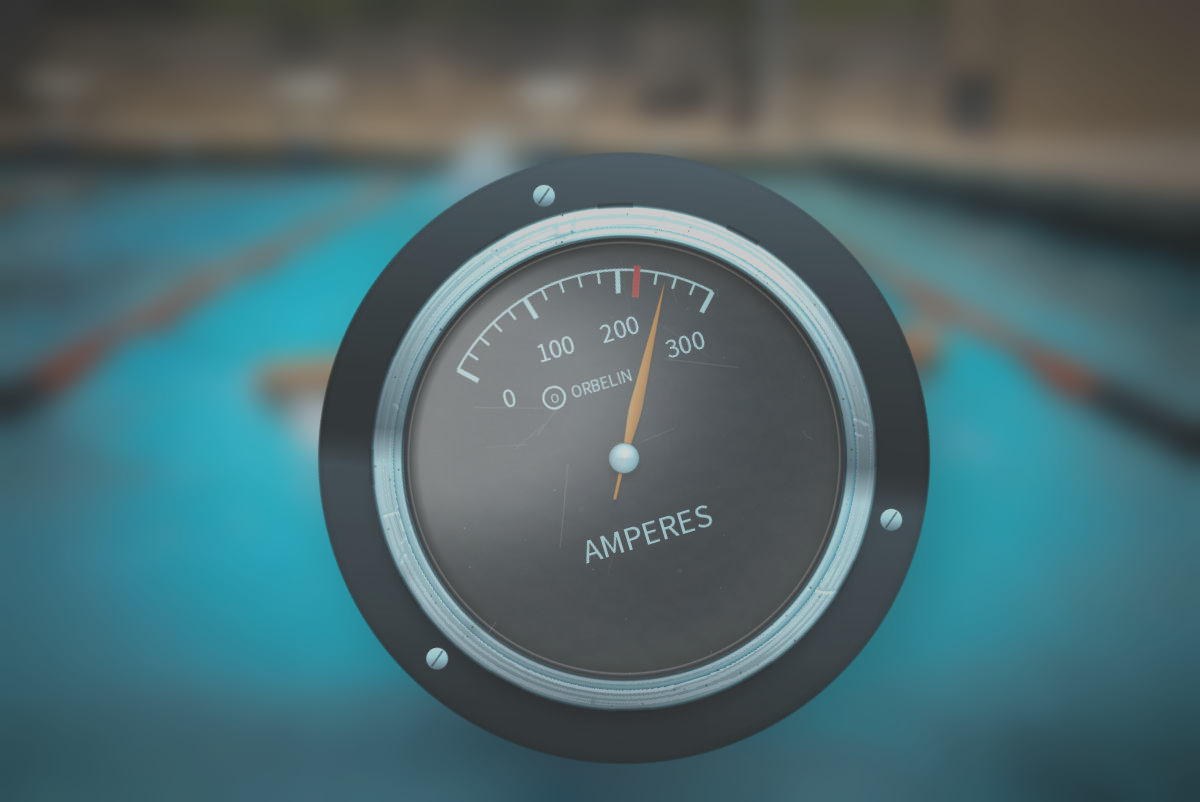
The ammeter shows 250; A
